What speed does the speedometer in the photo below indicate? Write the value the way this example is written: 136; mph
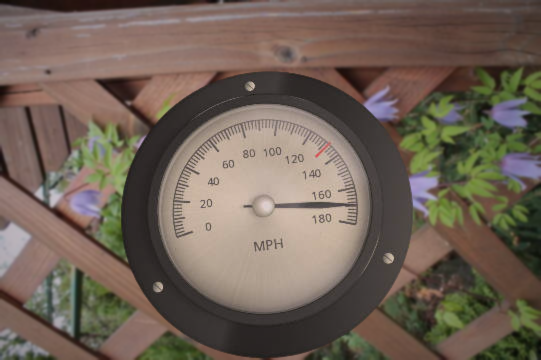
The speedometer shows 170; mph
